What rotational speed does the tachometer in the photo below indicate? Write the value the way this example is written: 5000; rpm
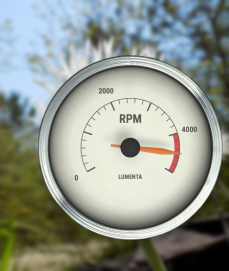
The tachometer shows 4500; rpm
